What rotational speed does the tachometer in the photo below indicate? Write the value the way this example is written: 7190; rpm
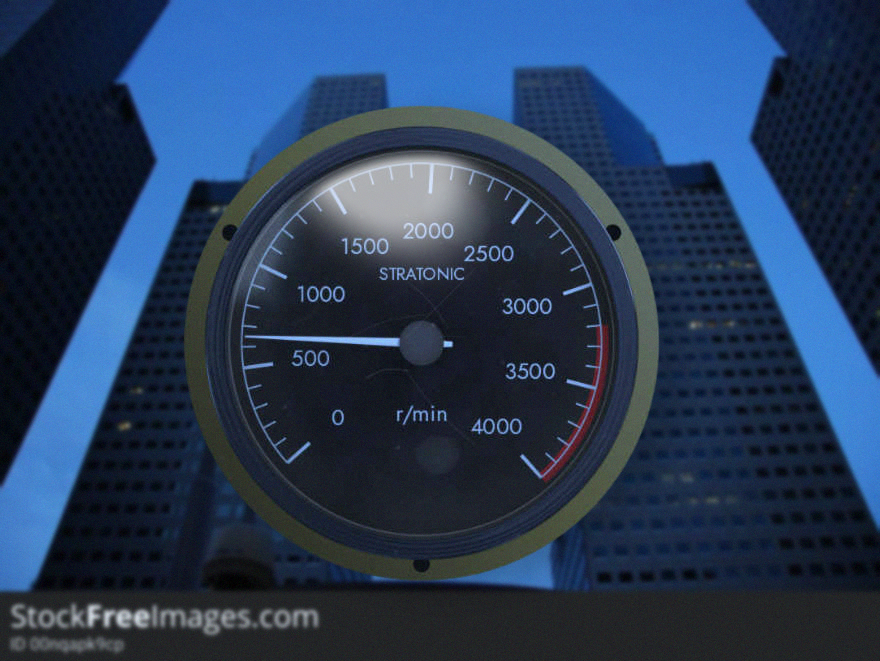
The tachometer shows 650; rpm
